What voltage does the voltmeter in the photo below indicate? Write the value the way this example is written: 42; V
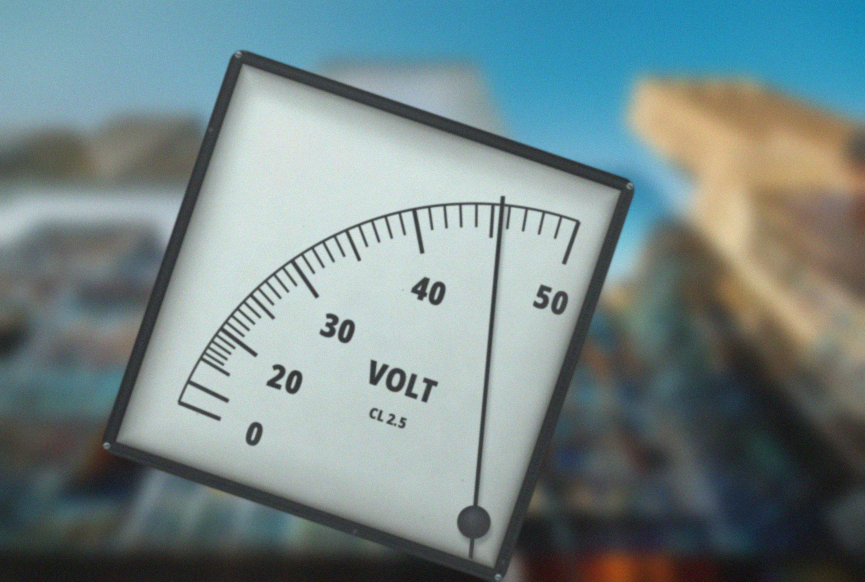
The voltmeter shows 45.5; V
